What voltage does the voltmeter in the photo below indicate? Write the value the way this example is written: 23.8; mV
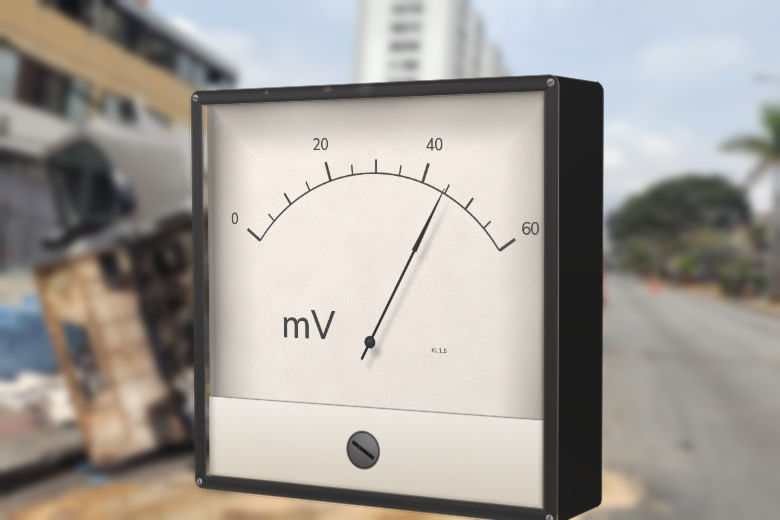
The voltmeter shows 45; mV
